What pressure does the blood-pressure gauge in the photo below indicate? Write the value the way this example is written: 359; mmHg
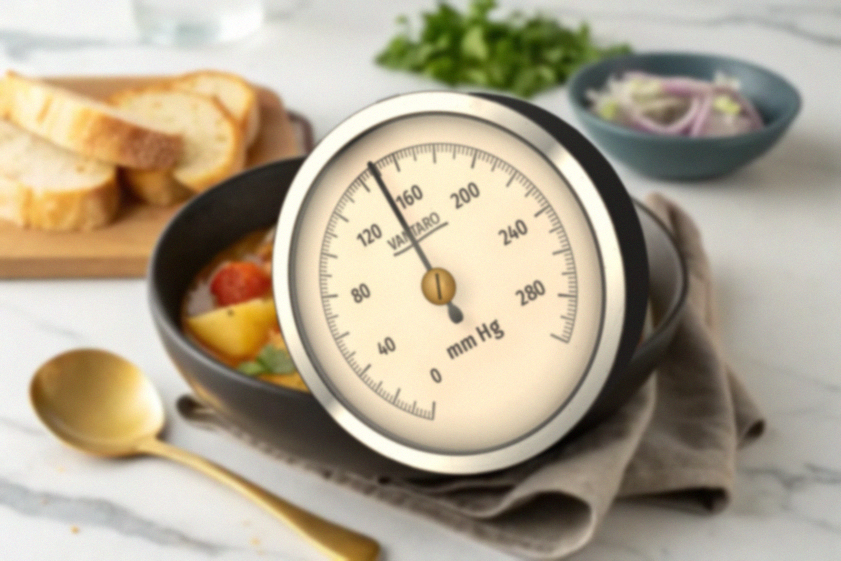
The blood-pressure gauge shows 150; mmHg
